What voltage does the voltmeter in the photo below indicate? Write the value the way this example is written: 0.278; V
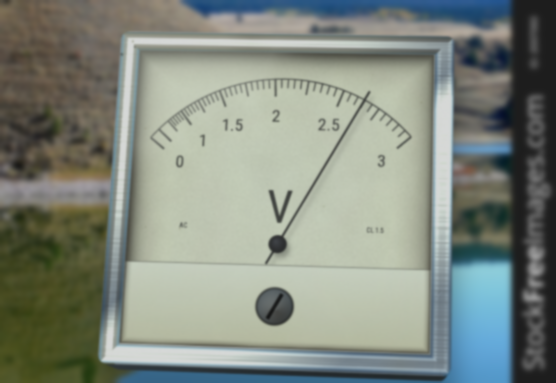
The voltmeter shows 2.65; V
